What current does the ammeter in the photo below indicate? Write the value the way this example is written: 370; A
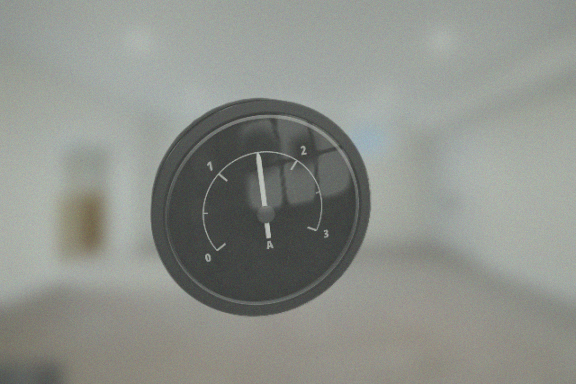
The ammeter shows 1.5; A
